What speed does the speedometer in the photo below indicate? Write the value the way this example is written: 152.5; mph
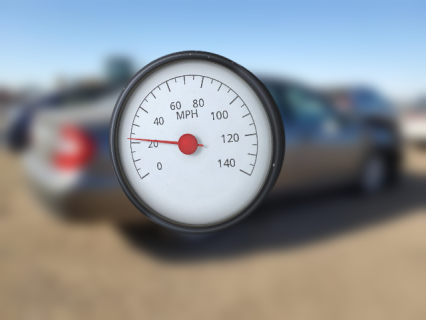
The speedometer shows 22.5; mph
